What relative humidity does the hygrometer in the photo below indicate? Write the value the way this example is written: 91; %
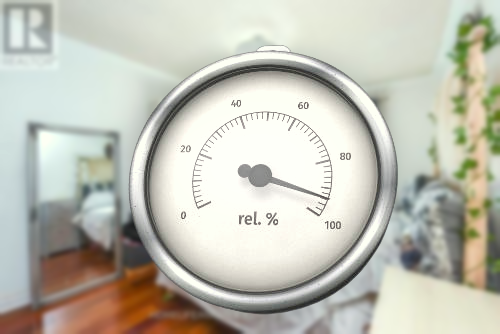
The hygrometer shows 94; %
